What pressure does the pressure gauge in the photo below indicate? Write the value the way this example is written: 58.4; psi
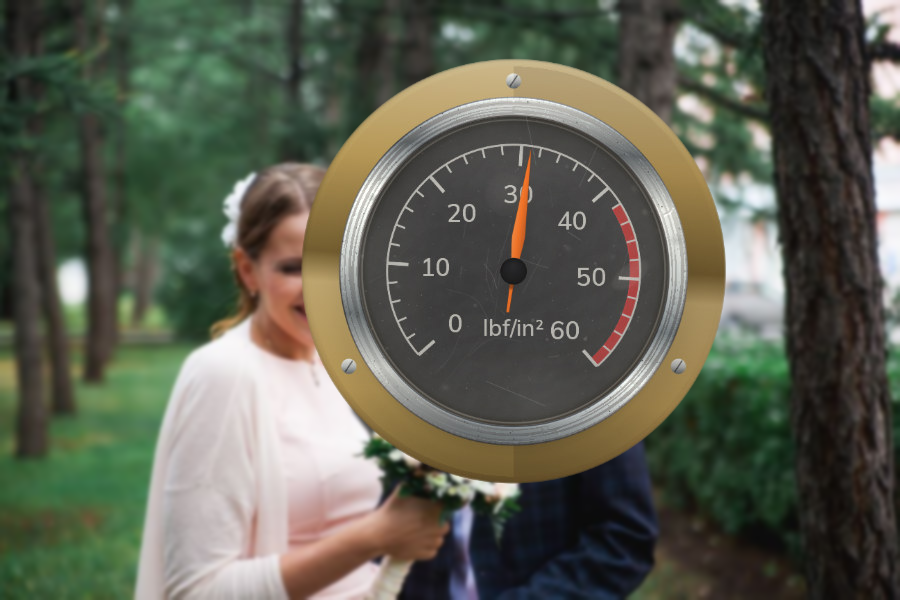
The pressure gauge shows 31; psi
